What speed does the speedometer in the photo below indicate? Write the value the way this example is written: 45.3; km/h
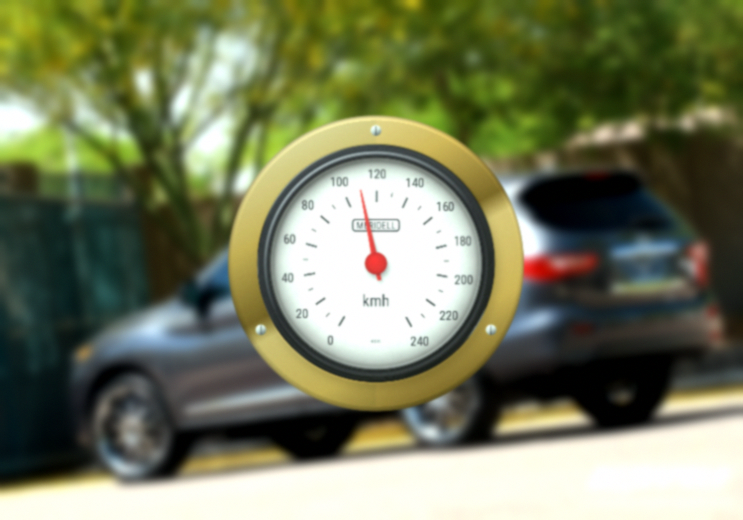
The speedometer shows 110; km/h
